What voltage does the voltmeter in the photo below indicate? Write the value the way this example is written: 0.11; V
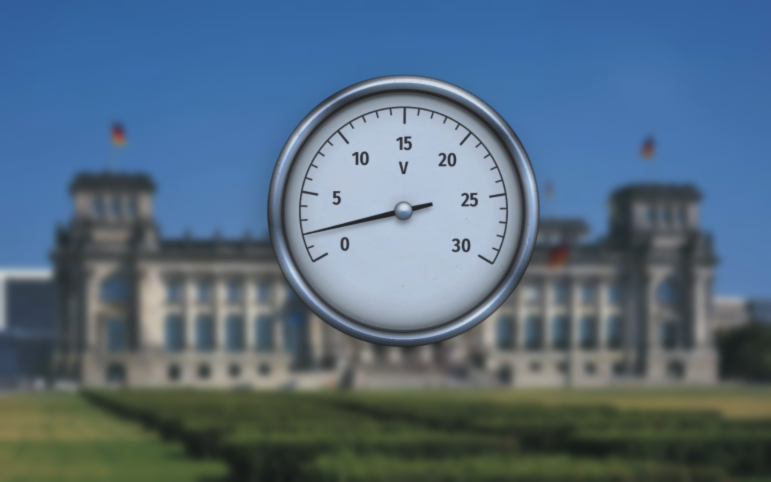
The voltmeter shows 2; V
